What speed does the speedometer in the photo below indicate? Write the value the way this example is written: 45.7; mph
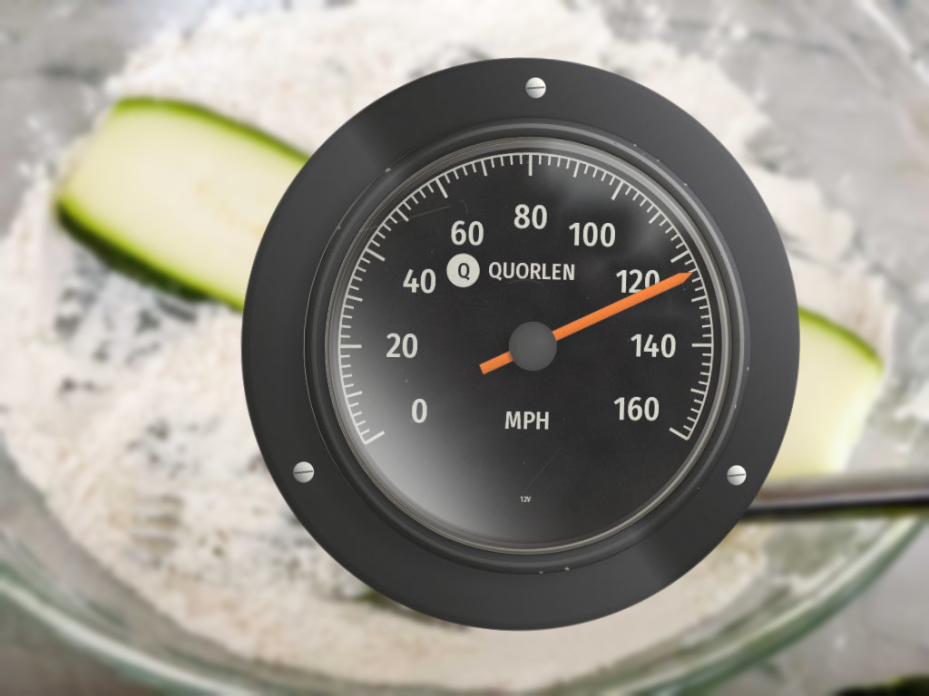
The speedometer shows 124; mph
